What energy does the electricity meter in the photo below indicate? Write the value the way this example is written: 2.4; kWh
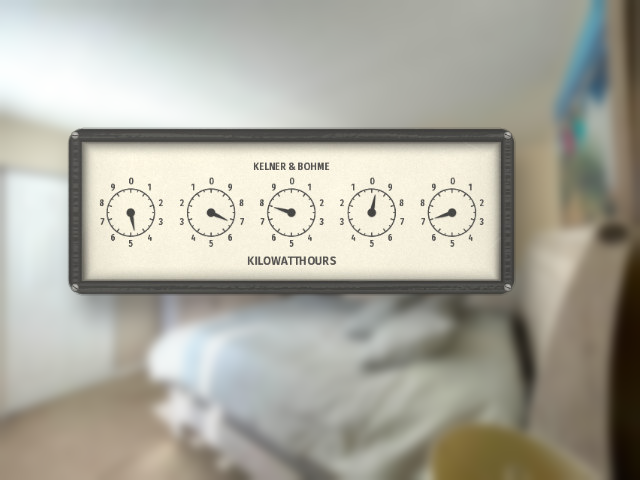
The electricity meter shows 46797; kWh
